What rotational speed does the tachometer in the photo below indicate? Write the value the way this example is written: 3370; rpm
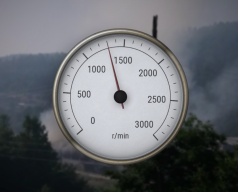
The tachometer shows 1300; rpm
